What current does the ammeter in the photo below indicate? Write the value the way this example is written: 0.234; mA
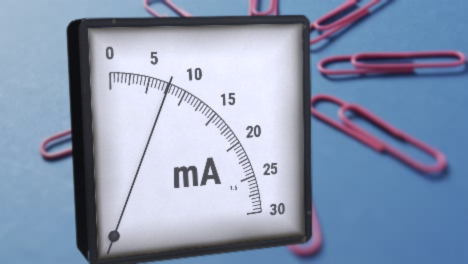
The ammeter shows 7.5; mA
